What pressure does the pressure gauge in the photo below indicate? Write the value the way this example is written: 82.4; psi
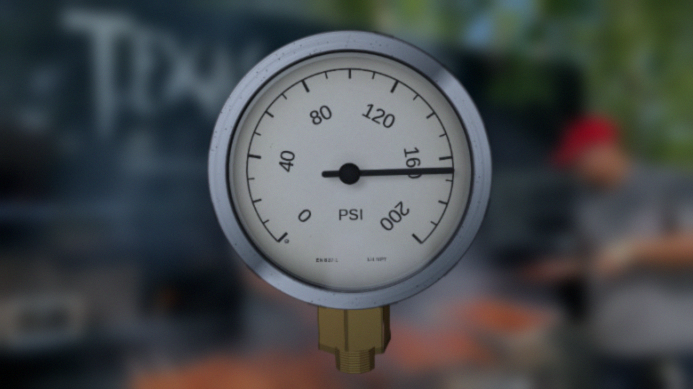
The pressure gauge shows 165; psi
